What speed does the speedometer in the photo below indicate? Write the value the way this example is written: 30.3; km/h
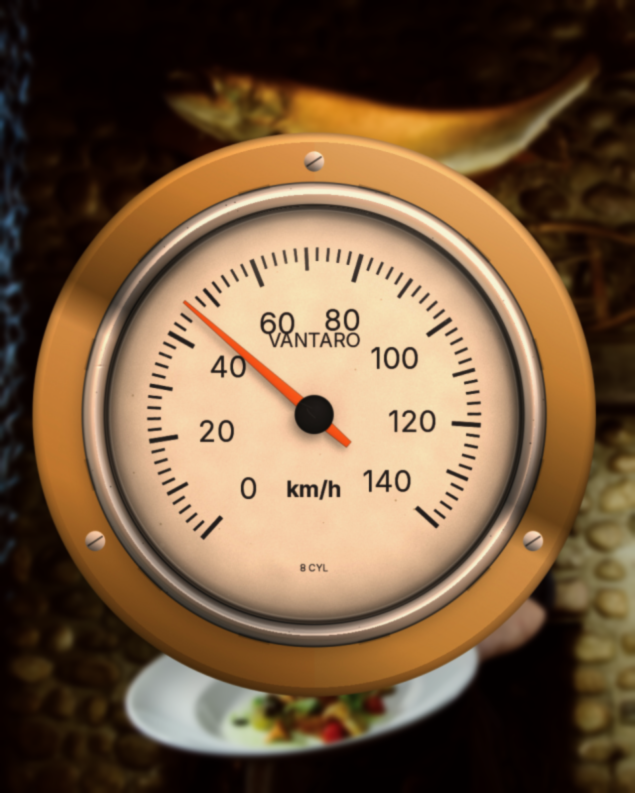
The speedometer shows 46; km/h
